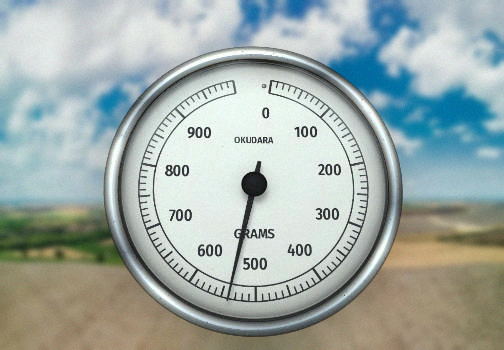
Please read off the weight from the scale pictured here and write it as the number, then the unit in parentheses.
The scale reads 540 (g)
